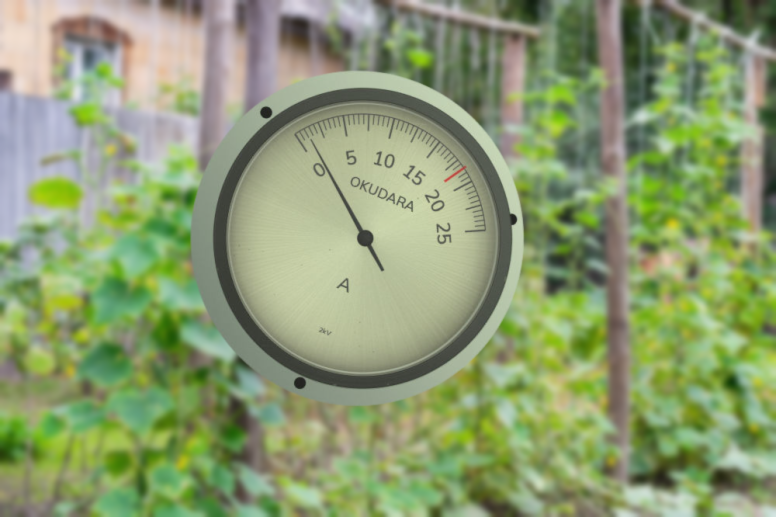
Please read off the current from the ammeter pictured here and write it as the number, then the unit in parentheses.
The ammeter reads 1 (A)
